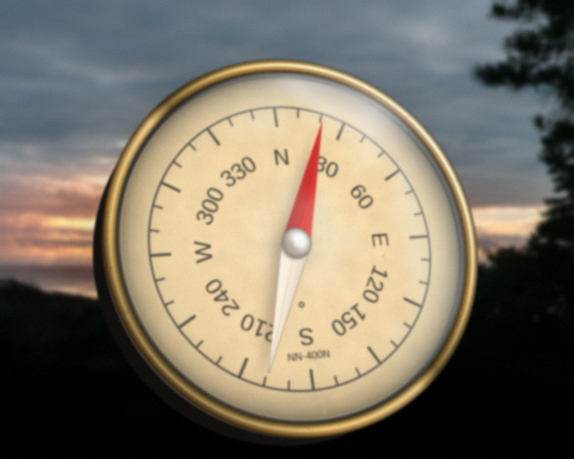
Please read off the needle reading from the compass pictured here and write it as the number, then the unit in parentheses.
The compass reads 20 (°)
